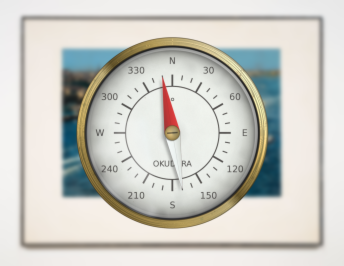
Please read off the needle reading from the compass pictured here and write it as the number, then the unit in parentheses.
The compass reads 350 (°)
